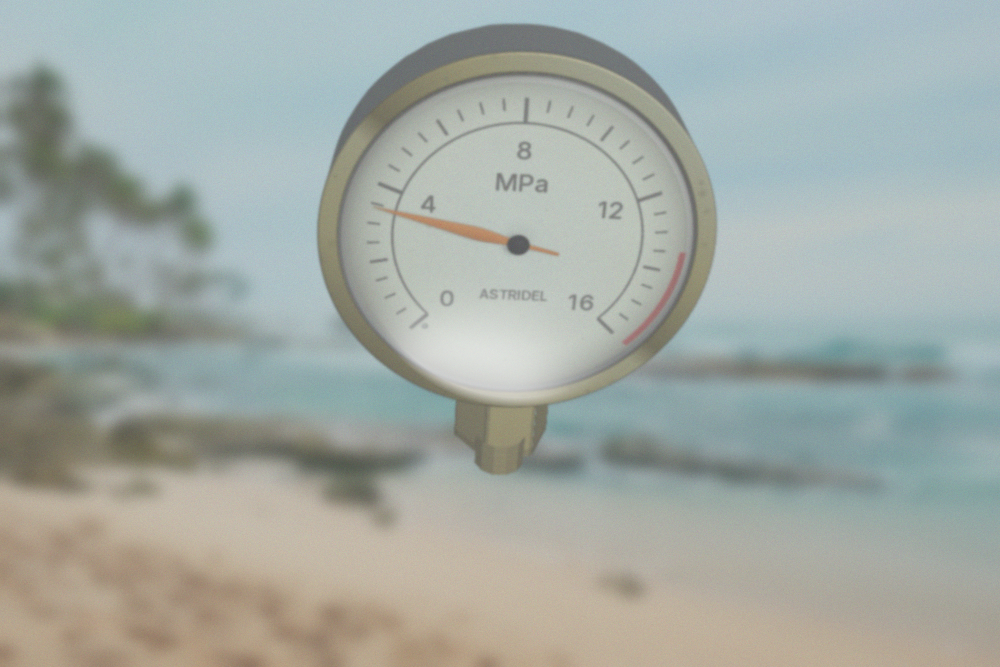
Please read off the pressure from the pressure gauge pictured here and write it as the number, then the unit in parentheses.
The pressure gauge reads 3.5 (MPa)
